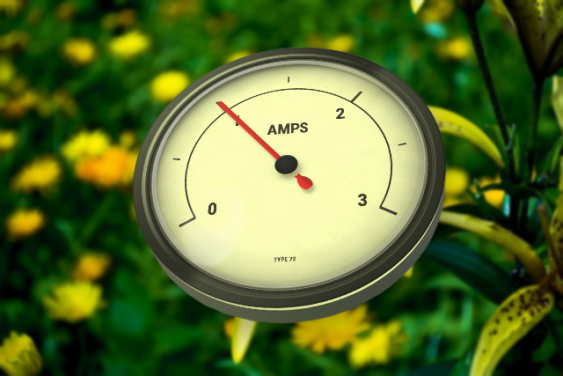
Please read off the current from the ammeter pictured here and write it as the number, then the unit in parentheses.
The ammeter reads 1 (A)
